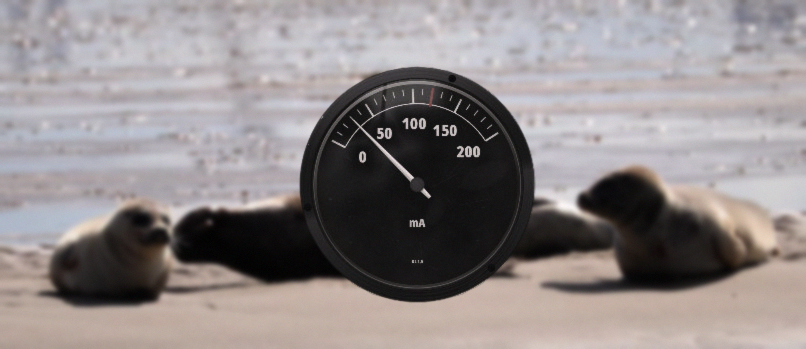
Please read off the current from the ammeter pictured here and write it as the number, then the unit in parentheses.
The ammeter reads 30 (mA)
